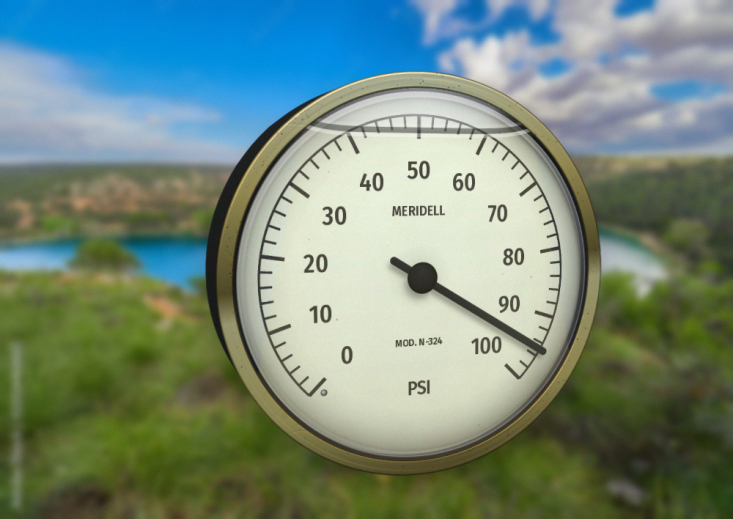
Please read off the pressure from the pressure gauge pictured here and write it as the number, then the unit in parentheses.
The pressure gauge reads 95 (psi)
